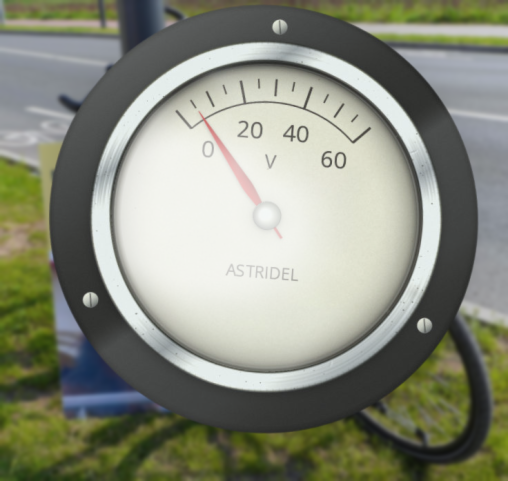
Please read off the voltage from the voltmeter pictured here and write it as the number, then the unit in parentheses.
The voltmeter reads 5 (V)
